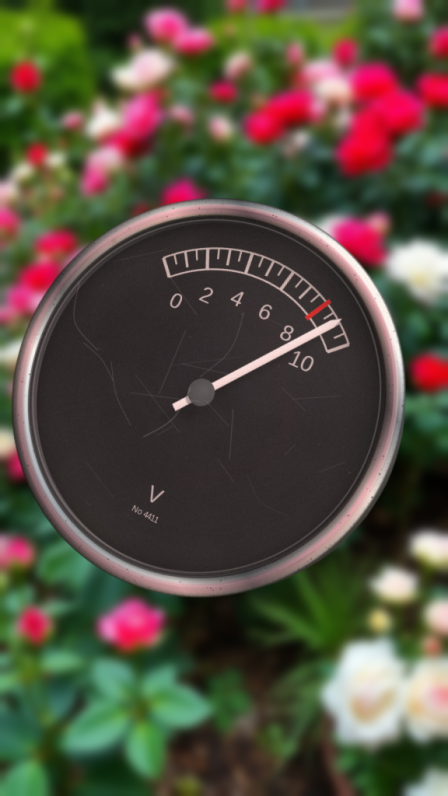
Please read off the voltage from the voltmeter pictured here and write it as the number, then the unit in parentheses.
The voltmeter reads 9 (V)
